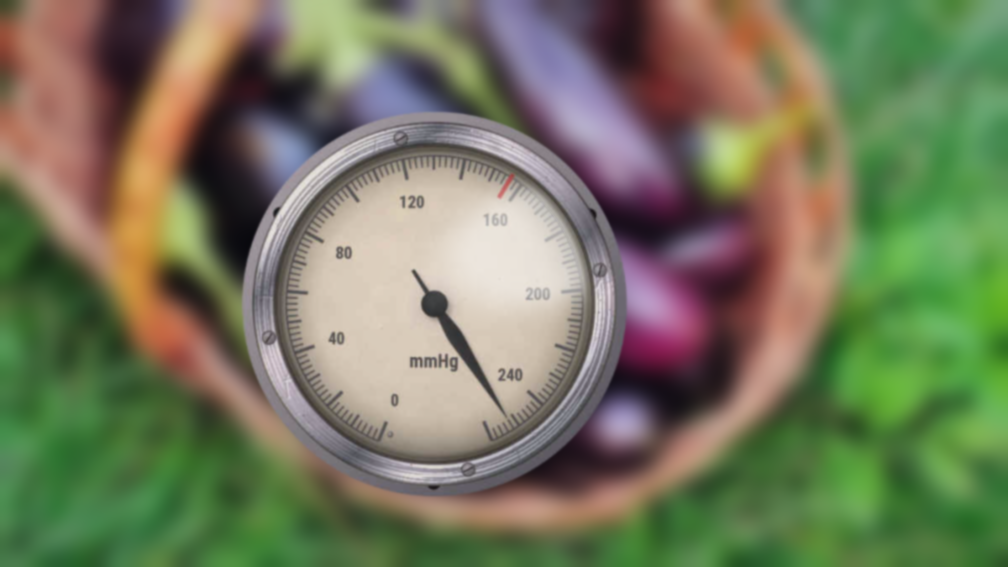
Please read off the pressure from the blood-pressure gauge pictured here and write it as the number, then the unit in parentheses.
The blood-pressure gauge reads 252 (mmHg)
